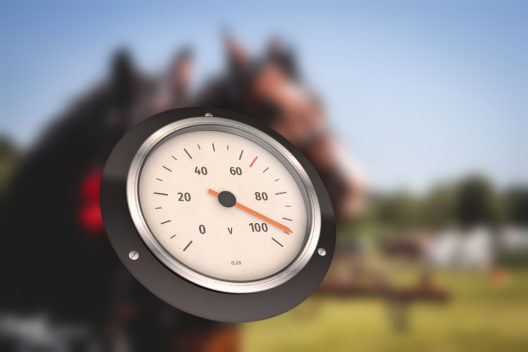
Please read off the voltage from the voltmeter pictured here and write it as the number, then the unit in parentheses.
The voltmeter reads 95 (V)
